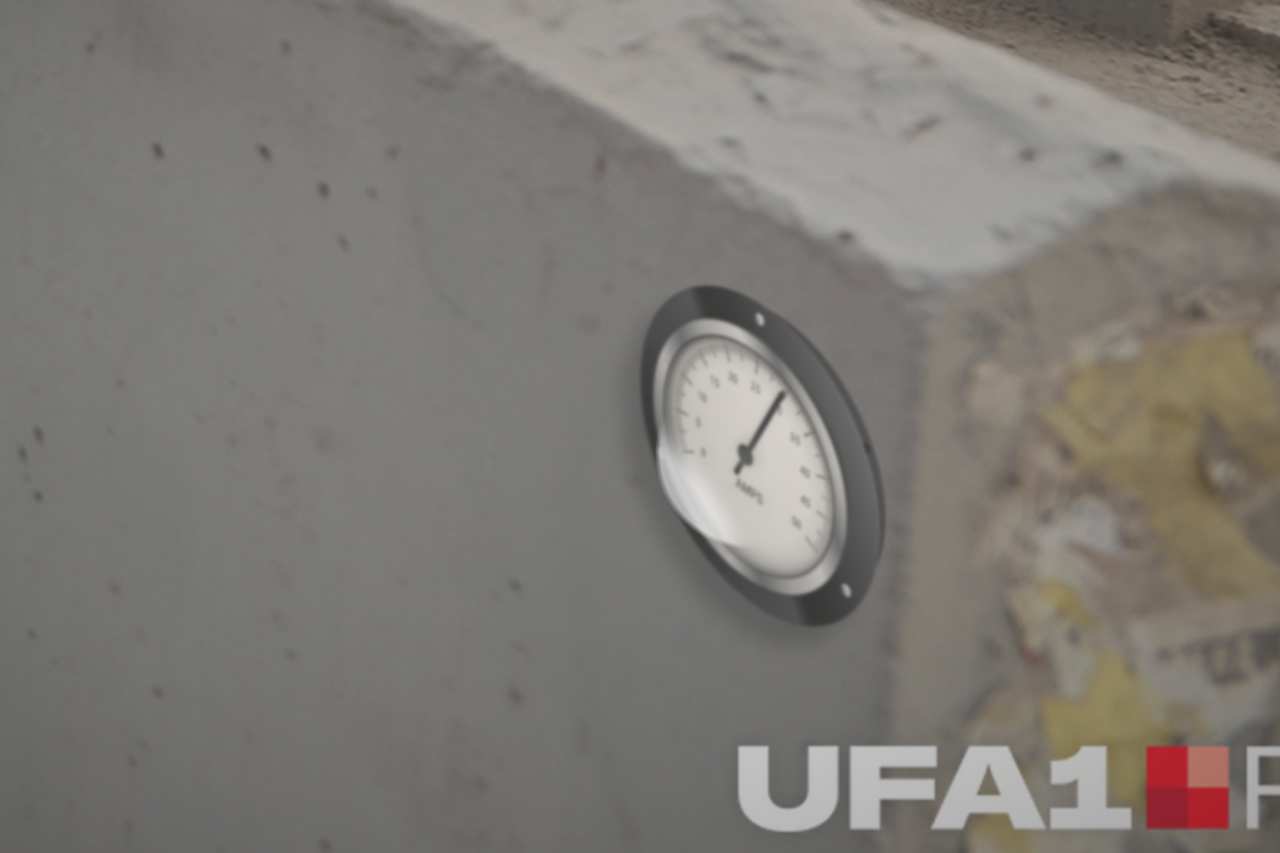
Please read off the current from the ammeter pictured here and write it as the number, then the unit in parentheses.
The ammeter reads 30 (A)
